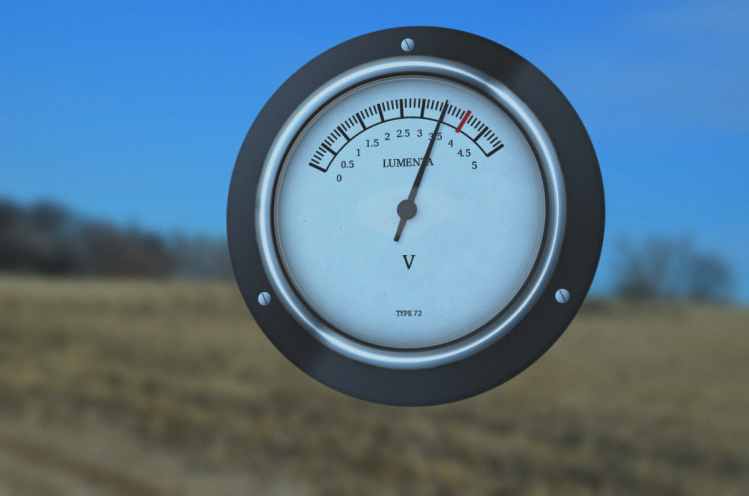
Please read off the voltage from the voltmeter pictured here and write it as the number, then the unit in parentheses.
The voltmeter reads 3.5 (V)
